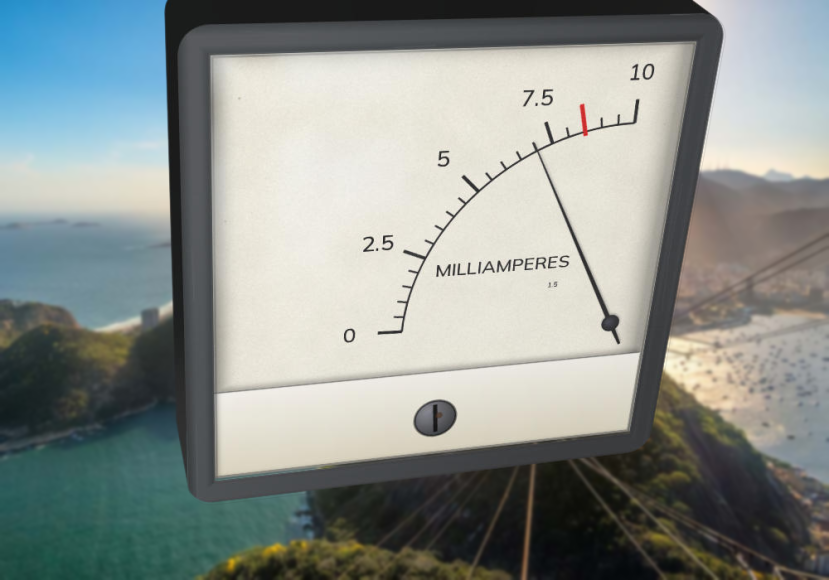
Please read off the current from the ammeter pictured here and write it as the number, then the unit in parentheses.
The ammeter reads 7 (mA)
